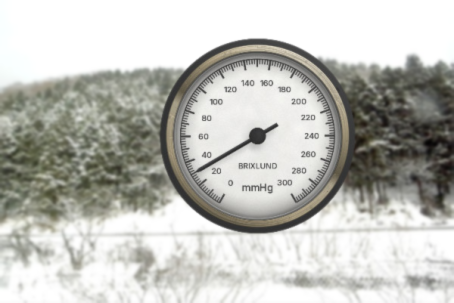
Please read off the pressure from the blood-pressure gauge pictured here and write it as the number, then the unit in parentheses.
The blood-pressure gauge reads 30 (mmHg)
